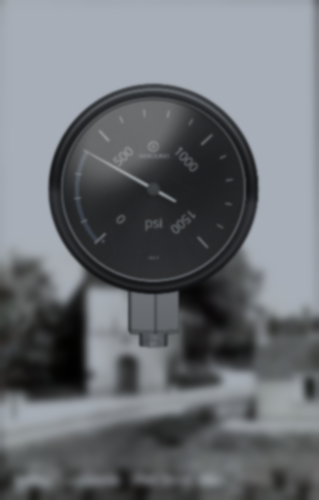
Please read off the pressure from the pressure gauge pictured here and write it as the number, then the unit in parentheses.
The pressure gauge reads 400 (psi)
